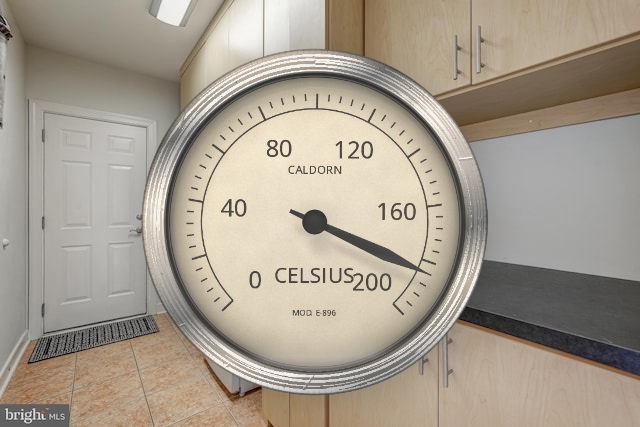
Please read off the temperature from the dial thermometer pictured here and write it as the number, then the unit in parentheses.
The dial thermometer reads 184 (°C)
